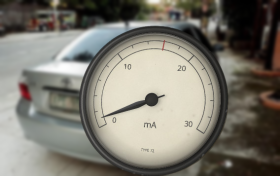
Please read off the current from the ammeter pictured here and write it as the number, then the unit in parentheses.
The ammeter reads 1 (mA)
